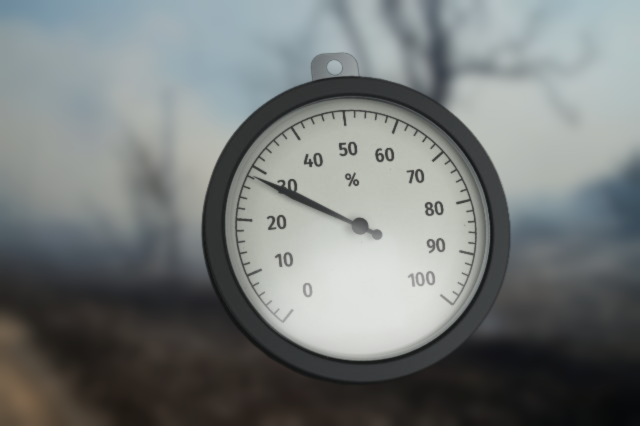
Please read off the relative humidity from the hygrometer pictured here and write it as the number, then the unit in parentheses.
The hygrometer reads 28 (%)
